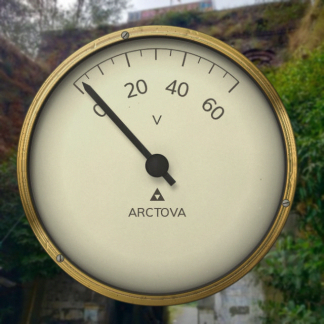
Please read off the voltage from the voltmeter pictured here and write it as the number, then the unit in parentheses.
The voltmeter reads 2.5 (V)
